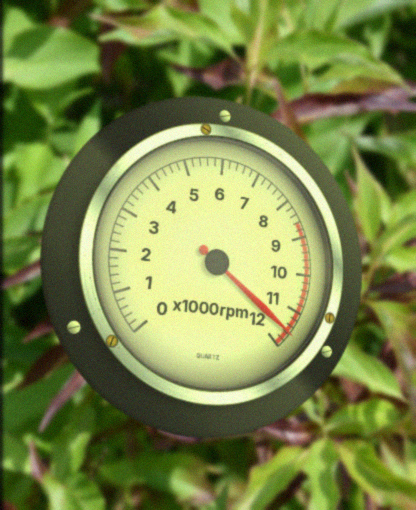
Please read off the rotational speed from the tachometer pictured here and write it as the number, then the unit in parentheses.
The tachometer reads 11600 (rpm)
